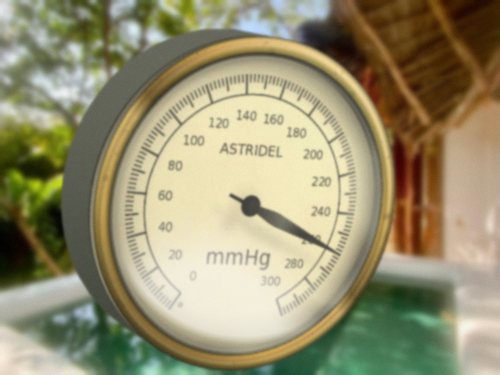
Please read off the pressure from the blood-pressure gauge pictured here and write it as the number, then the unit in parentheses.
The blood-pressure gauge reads 260 (mmHg)
